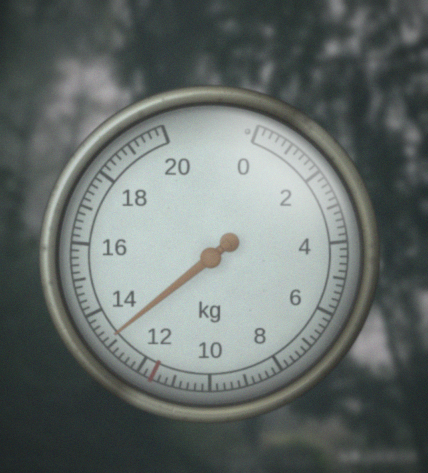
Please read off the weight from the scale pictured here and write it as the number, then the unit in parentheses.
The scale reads 13.2 (kg)
